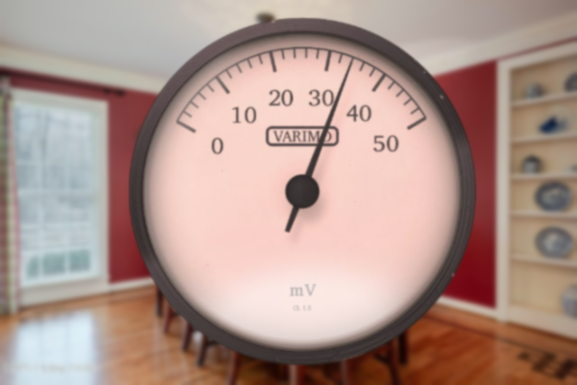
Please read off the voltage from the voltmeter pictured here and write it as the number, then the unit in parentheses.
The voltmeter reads 34 (mV)
